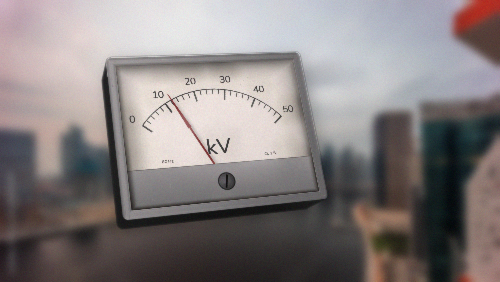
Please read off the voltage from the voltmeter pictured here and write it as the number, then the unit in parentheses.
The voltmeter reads 12 (kV)
